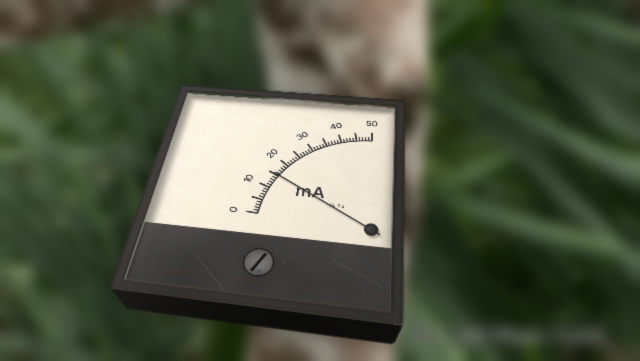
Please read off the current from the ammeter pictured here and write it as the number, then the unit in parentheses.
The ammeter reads 15 (mA)
